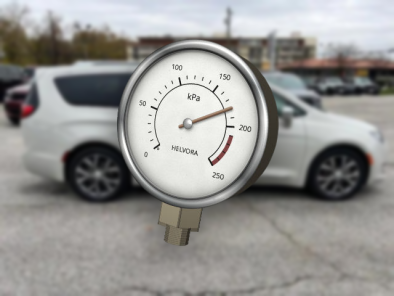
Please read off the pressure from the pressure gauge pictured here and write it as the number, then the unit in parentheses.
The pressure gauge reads 180 (kPa)
